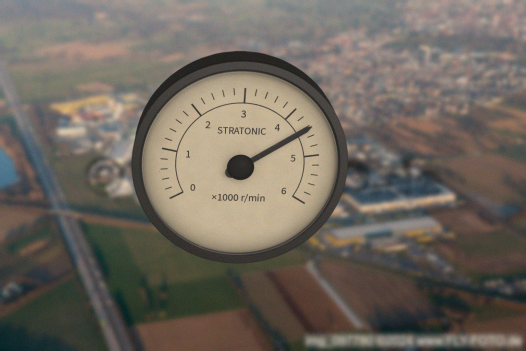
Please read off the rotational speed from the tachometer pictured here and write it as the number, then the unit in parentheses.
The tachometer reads 4400 (rpm)
